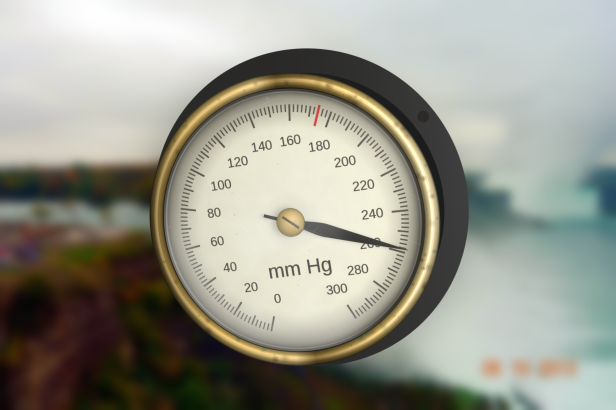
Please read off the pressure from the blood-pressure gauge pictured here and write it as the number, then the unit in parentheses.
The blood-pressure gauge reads 258 (mmHg)
